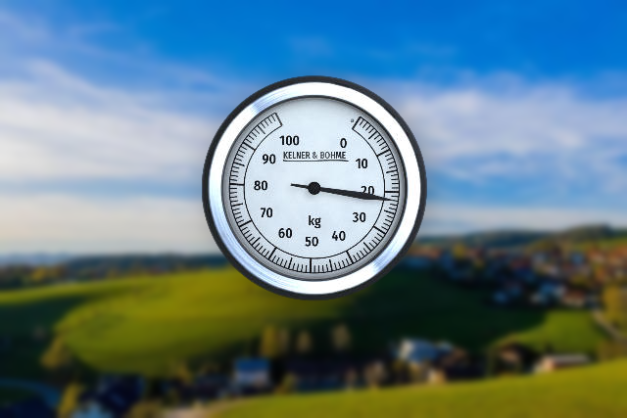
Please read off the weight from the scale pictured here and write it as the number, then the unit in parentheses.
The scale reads 22 (kg)
